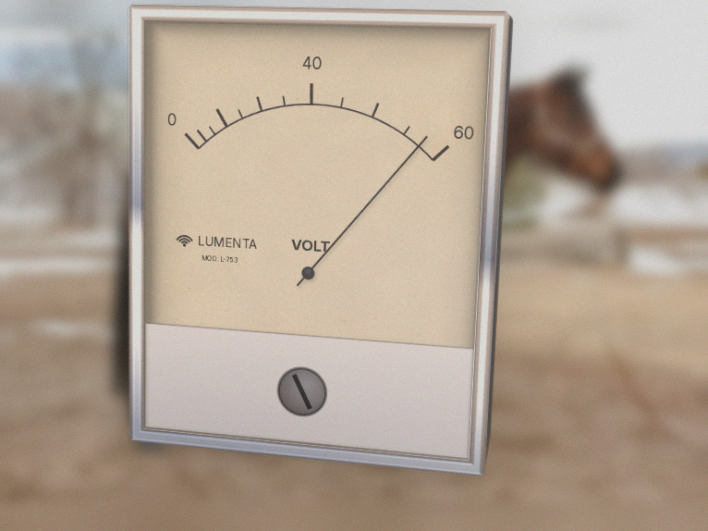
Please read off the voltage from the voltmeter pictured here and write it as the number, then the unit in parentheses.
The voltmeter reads 57.5 (V)
